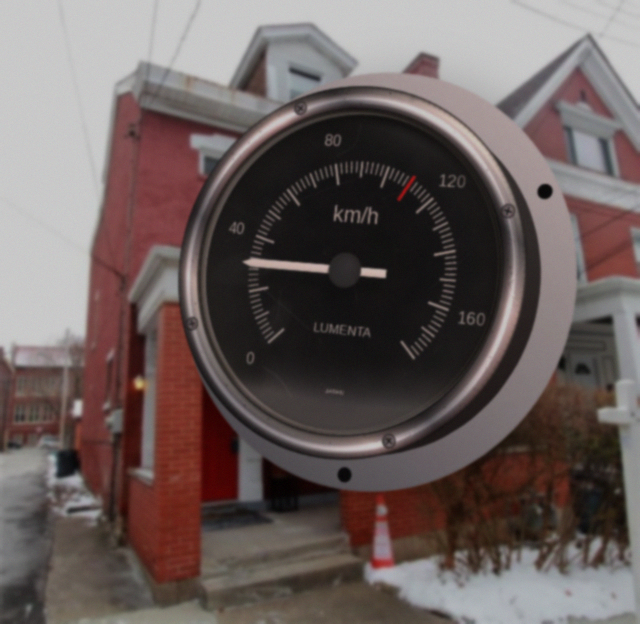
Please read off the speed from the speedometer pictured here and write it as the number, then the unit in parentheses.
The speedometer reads 30 (km/h)
